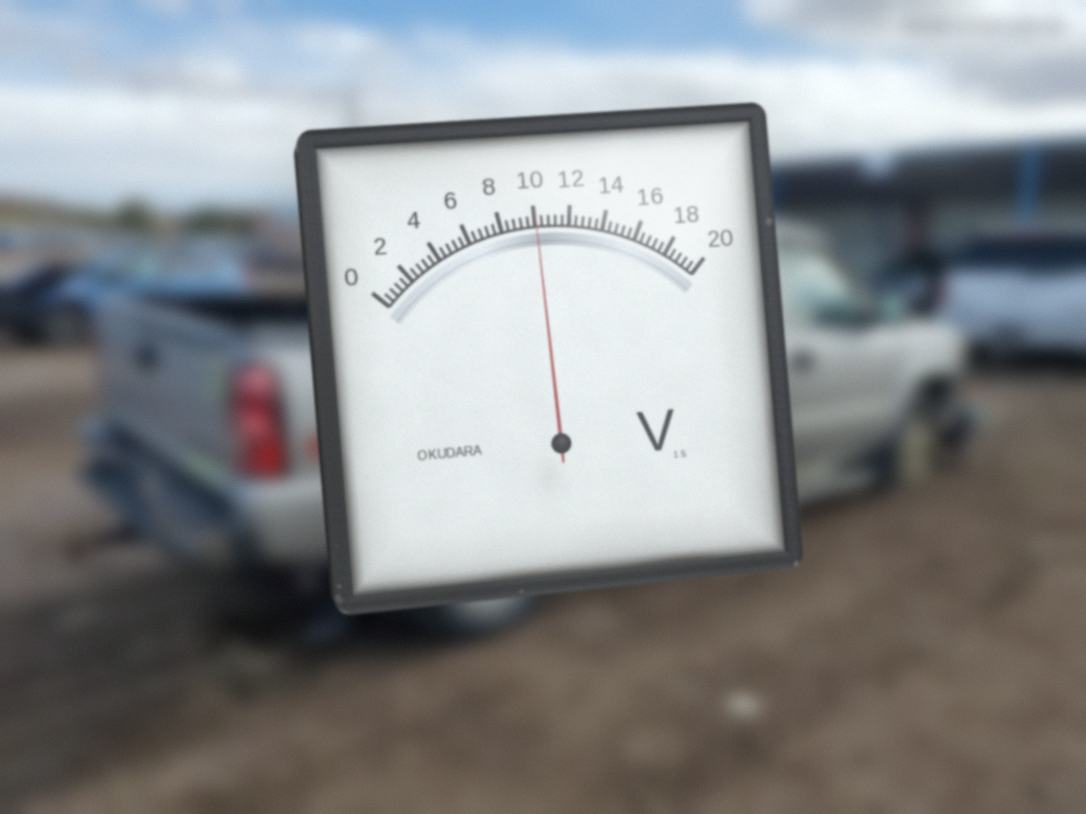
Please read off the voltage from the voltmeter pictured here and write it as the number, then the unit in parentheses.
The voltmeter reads 10 (V)
